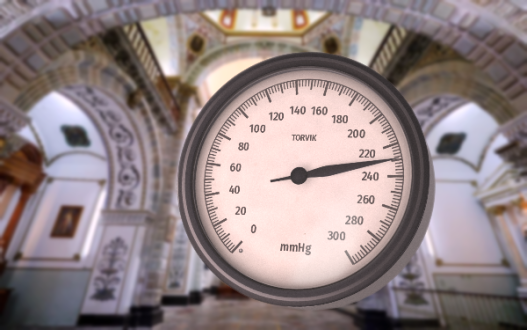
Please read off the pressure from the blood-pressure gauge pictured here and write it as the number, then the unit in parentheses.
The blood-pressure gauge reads 230 (mmHg)
